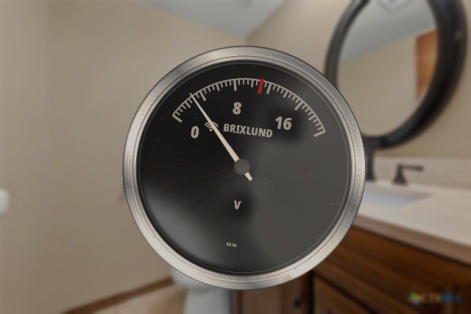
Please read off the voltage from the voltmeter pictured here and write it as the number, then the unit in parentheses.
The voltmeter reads 3 (V)
